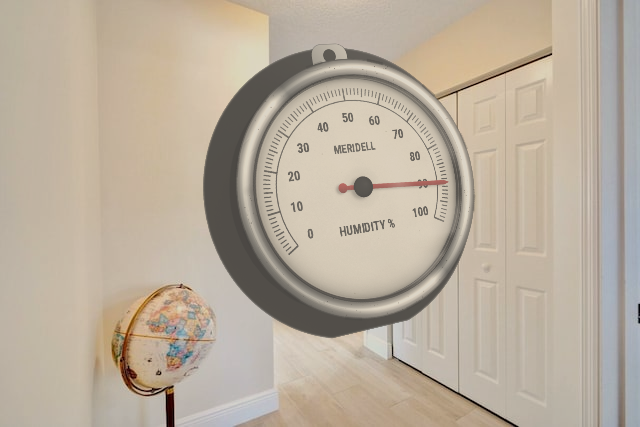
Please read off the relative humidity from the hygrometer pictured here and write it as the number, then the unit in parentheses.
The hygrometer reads 90 (%)
